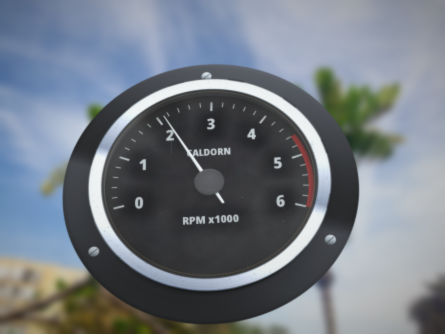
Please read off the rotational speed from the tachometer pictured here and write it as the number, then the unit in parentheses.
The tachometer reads 2100 (rpm)
